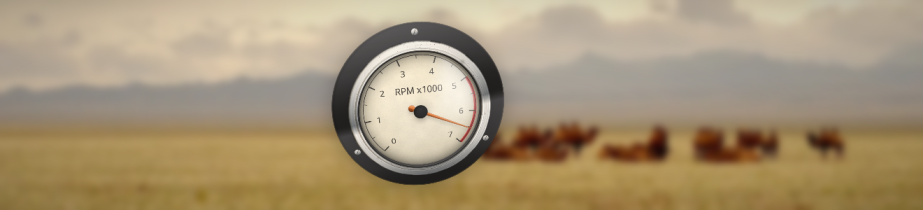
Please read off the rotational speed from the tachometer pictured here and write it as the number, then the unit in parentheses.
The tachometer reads 6500 (rpm)
